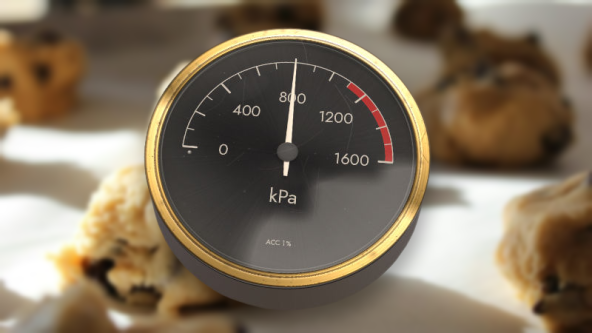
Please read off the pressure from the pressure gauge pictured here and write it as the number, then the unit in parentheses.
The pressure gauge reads 800 (kPa)
